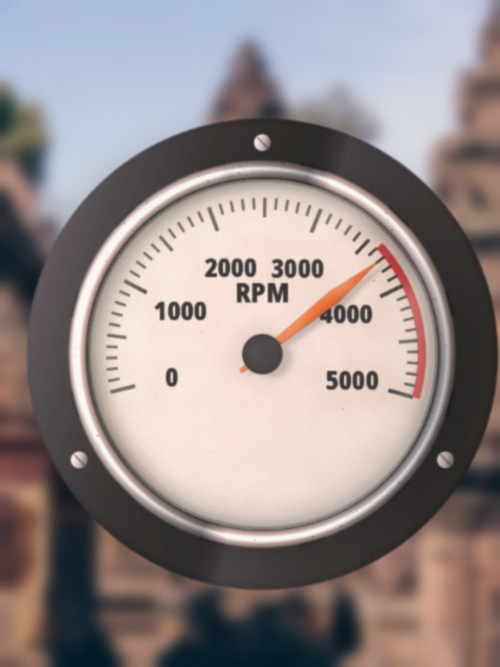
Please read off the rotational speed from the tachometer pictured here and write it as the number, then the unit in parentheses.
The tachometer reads 3700 (rpm)
